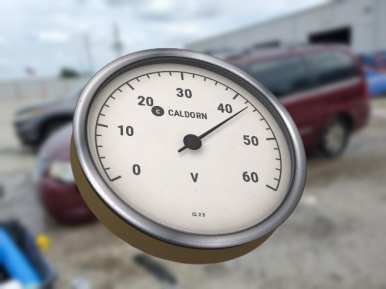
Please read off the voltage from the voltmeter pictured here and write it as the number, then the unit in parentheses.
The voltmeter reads 43 (V)
